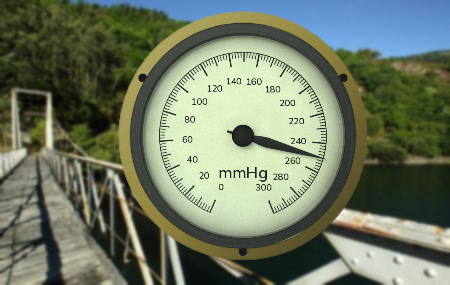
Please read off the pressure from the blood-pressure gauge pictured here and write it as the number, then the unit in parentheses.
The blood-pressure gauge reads 250 (mmHg)
